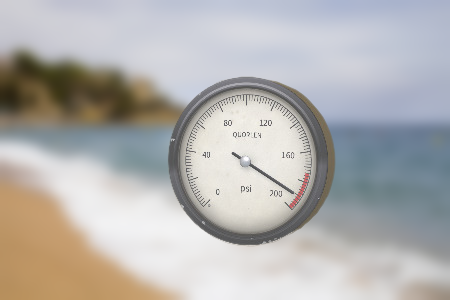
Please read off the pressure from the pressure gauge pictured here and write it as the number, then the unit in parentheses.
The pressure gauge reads 190 (psi)
